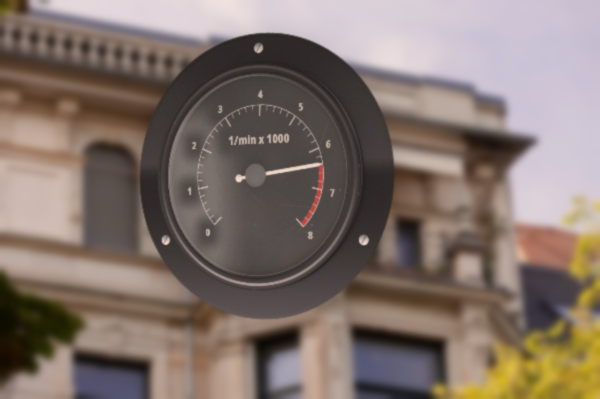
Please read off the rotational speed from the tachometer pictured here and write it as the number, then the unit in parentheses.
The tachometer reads 6400 (rpm)
